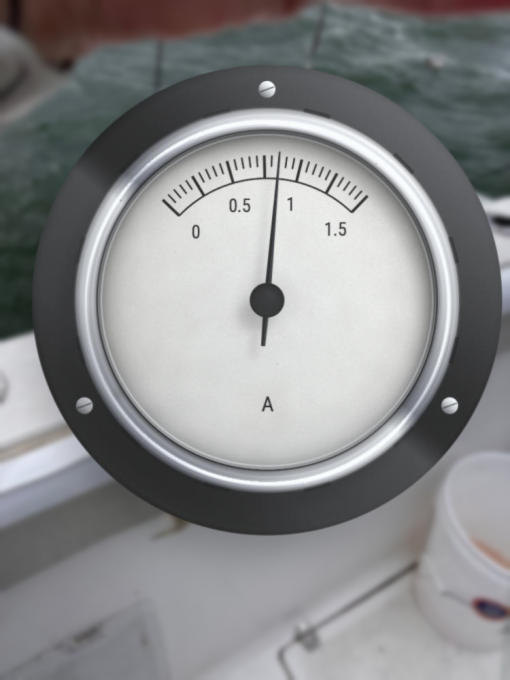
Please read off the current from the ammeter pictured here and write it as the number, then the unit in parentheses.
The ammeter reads 0.85 (A)
